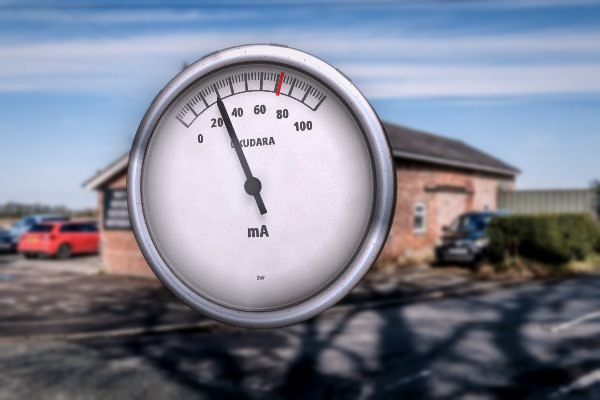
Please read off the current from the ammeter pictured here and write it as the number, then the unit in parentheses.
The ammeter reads 30 (mA)
